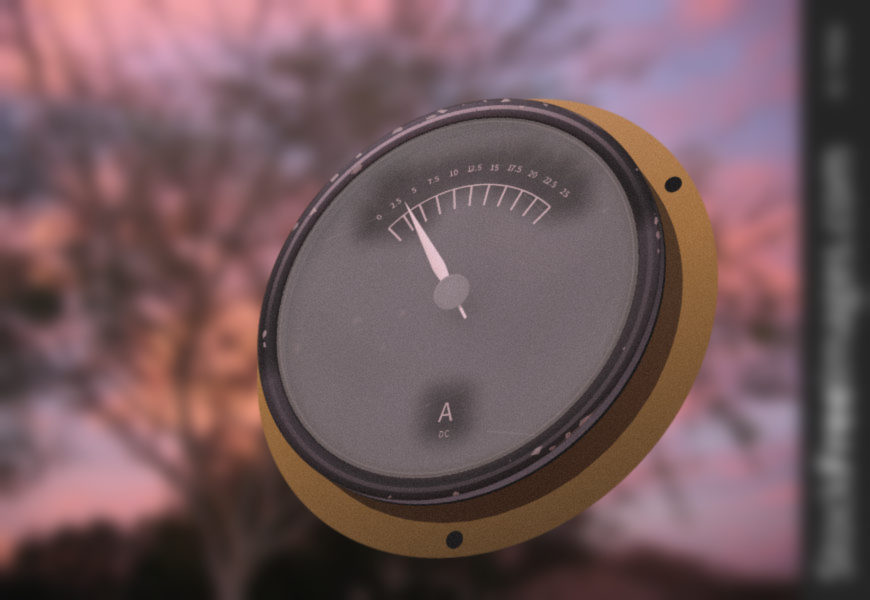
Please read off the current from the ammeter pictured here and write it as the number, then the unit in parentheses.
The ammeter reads 3.75 (A)
